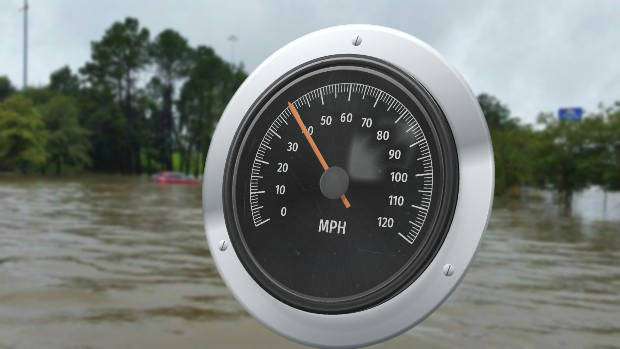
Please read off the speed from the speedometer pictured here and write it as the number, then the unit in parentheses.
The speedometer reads 40 (mph)
